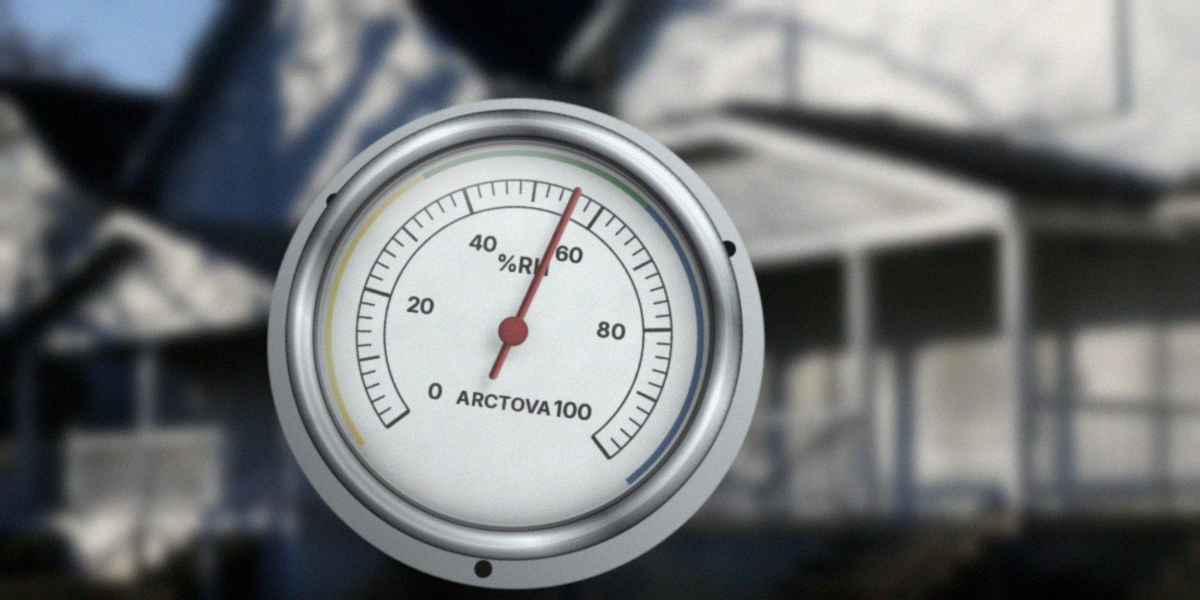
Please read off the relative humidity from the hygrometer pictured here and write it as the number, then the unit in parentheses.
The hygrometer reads 56 (%)
